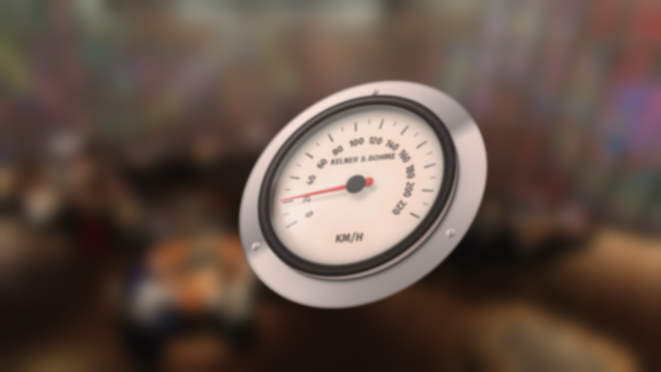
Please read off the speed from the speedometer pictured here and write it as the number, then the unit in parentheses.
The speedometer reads 20 (km/h)
